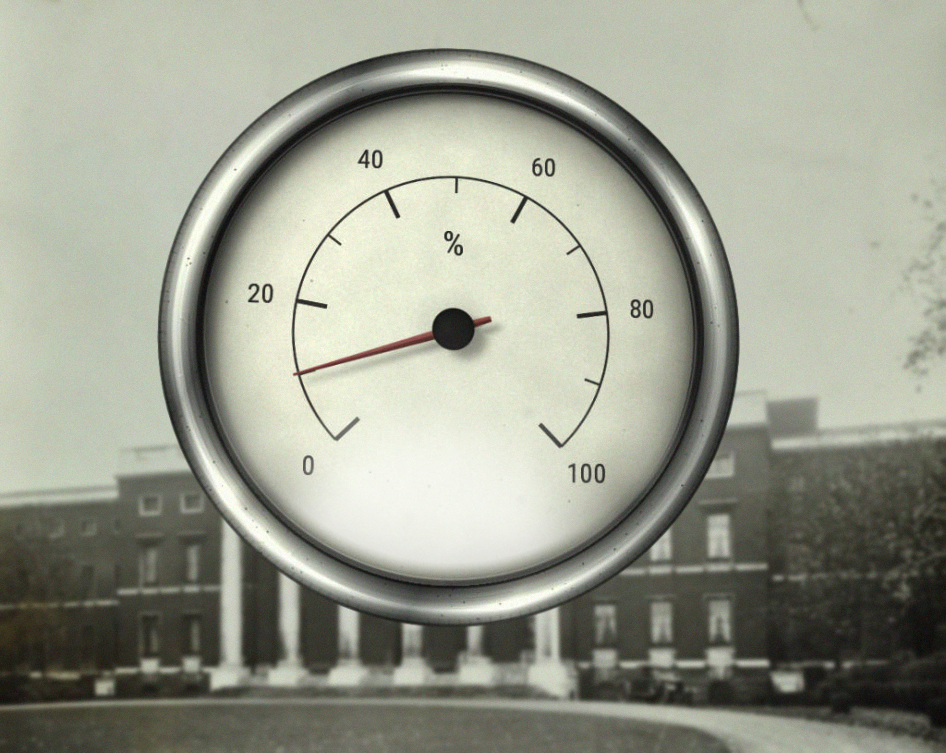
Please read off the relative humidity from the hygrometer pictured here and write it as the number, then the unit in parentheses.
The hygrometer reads 10 (%)
